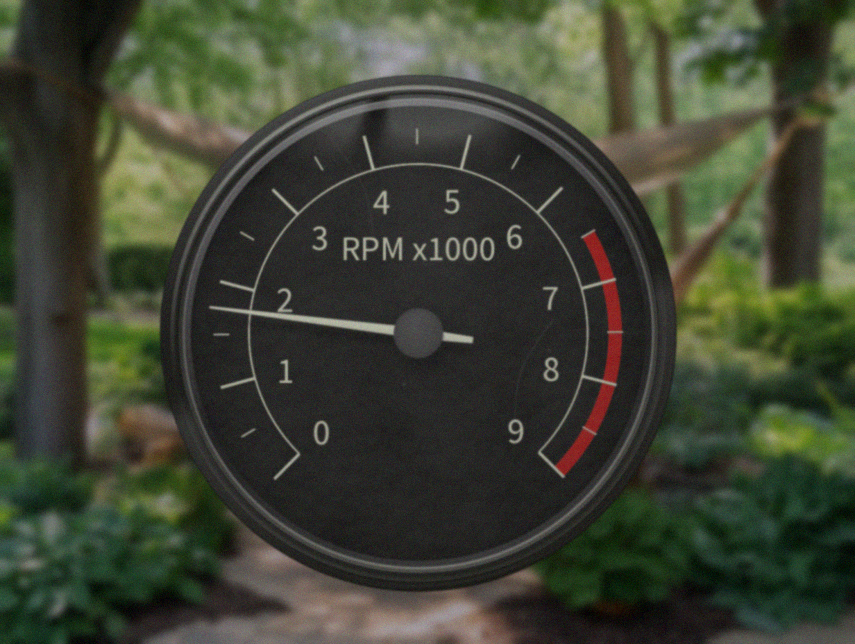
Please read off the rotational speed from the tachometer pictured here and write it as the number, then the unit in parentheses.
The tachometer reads 1750 (rpm)
